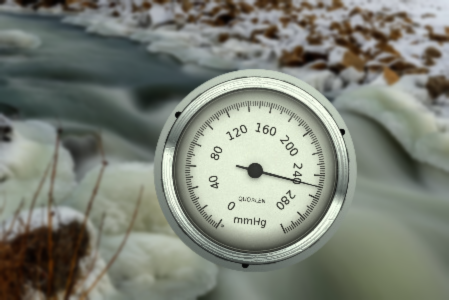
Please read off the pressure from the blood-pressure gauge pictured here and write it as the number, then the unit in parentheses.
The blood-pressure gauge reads 250 (mmHg)
